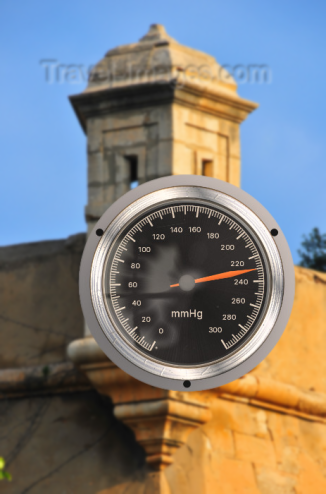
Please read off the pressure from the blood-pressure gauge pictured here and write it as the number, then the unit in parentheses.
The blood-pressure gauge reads 230 (mmHg)
